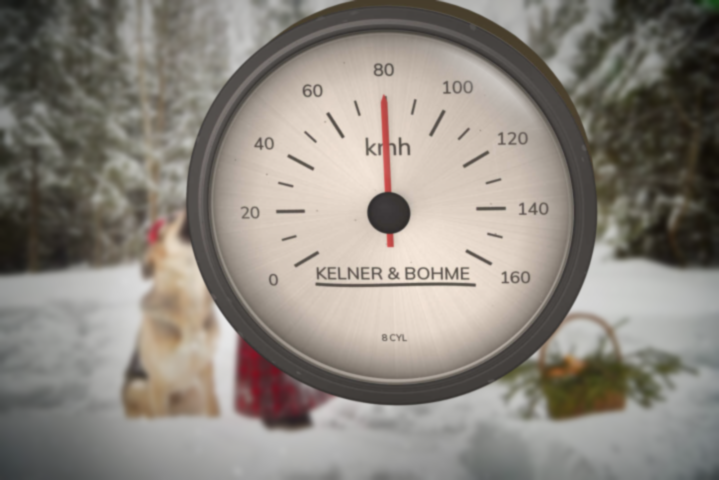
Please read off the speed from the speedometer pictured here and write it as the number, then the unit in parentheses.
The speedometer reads 80 (km/h)
